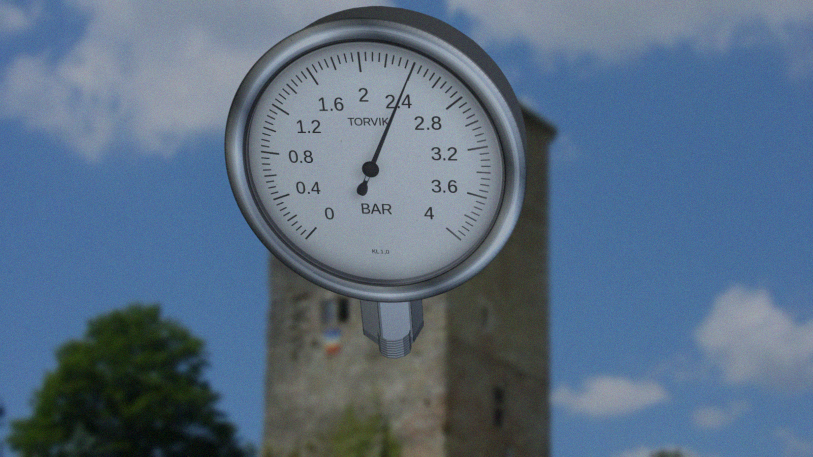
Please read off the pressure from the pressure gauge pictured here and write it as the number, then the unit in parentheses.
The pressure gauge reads 2.4 (bar)
